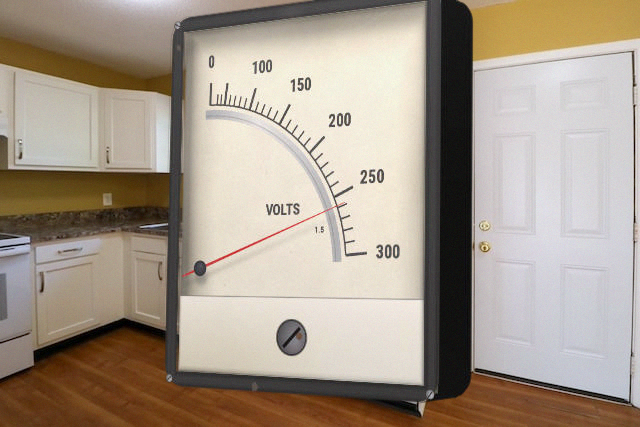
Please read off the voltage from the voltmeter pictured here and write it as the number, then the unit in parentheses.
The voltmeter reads 260 (V)
